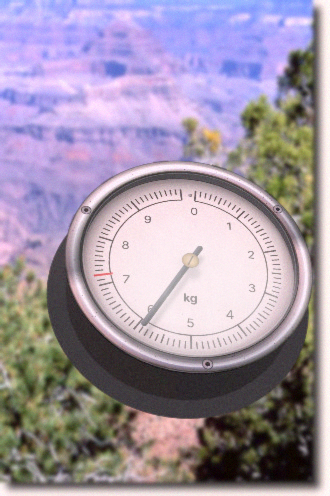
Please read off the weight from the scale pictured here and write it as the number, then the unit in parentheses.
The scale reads 5.9 (kg)
